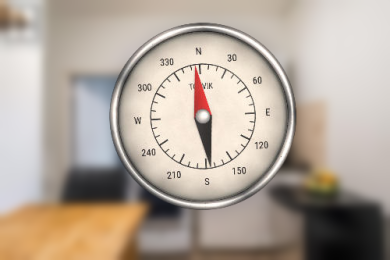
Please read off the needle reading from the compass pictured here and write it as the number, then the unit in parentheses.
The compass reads 355 (°)
